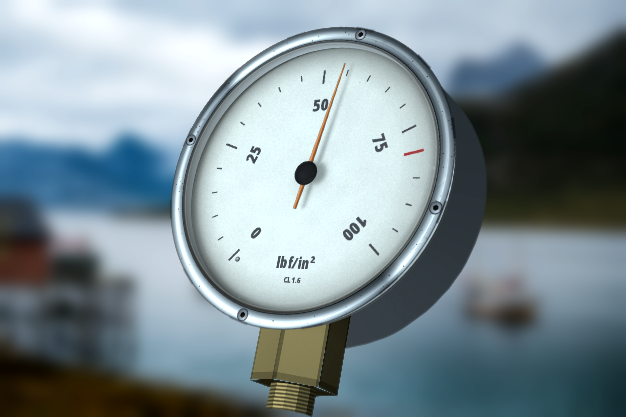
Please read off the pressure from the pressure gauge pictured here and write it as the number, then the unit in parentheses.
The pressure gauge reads 55 (psi)
